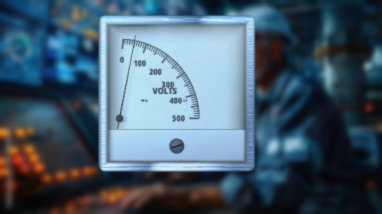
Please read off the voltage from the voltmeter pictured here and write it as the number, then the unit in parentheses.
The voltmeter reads 50 (V)
